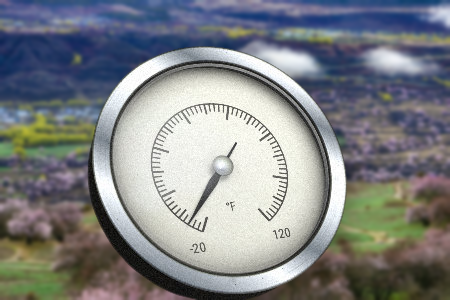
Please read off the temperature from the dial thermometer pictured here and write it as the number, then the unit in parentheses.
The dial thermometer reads -14 (°F)
